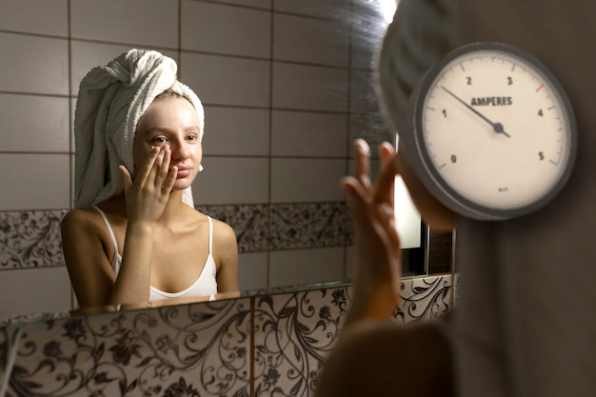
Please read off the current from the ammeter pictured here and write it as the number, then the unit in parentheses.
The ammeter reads 1.4 (A)
